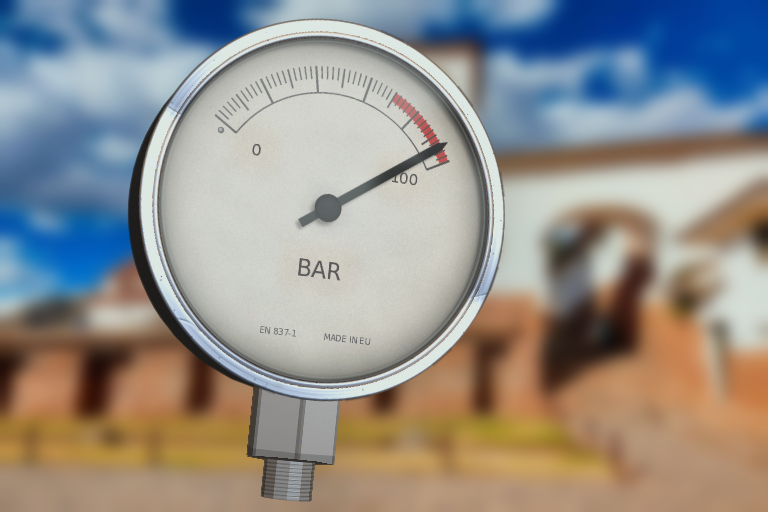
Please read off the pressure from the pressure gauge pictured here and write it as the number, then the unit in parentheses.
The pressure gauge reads 94 (bar)
